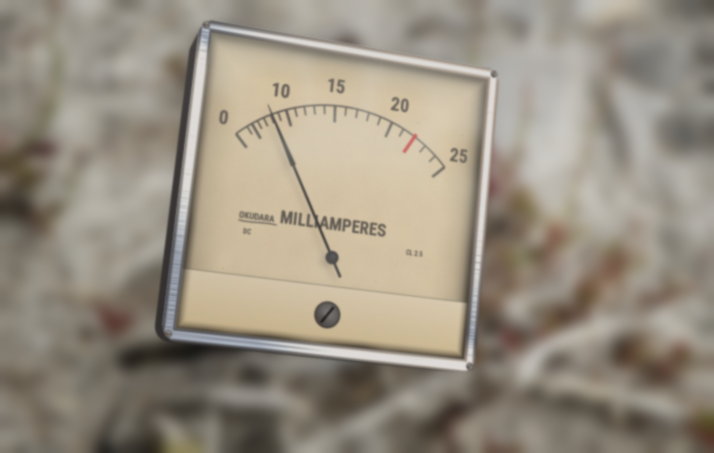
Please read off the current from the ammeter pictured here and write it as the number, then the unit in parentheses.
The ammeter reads 8 (mA)
